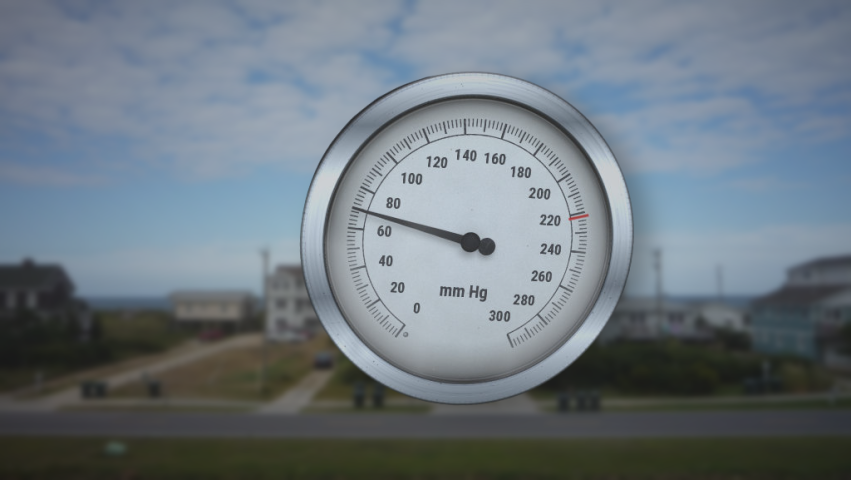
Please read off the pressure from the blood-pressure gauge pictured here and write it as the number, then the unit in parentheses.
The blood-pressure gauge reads 70 (mmHg)
